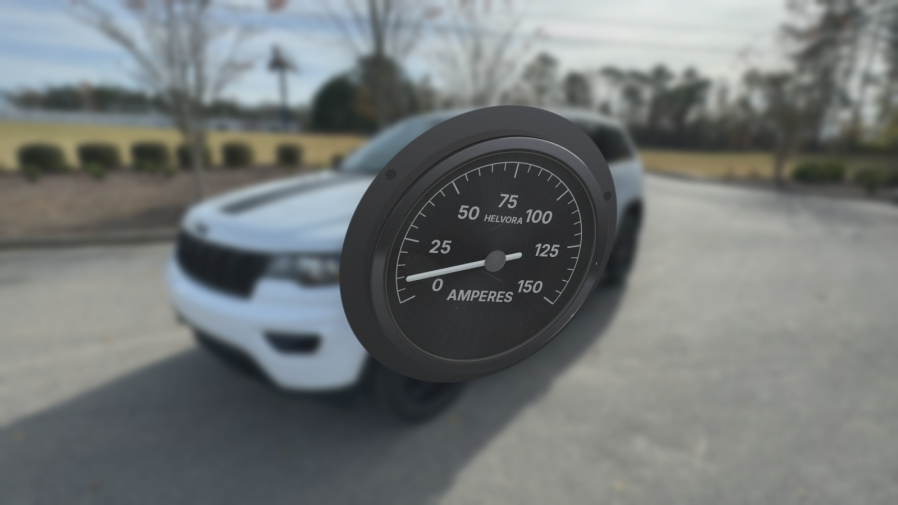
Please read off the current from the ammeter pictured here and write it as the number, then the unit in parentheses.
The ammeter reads 10 (A)
